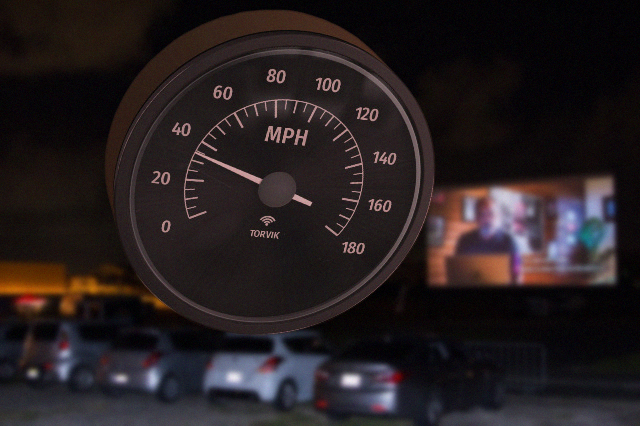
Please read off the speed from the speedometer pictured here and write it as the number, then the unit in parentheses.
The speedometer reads 35 (mph)
